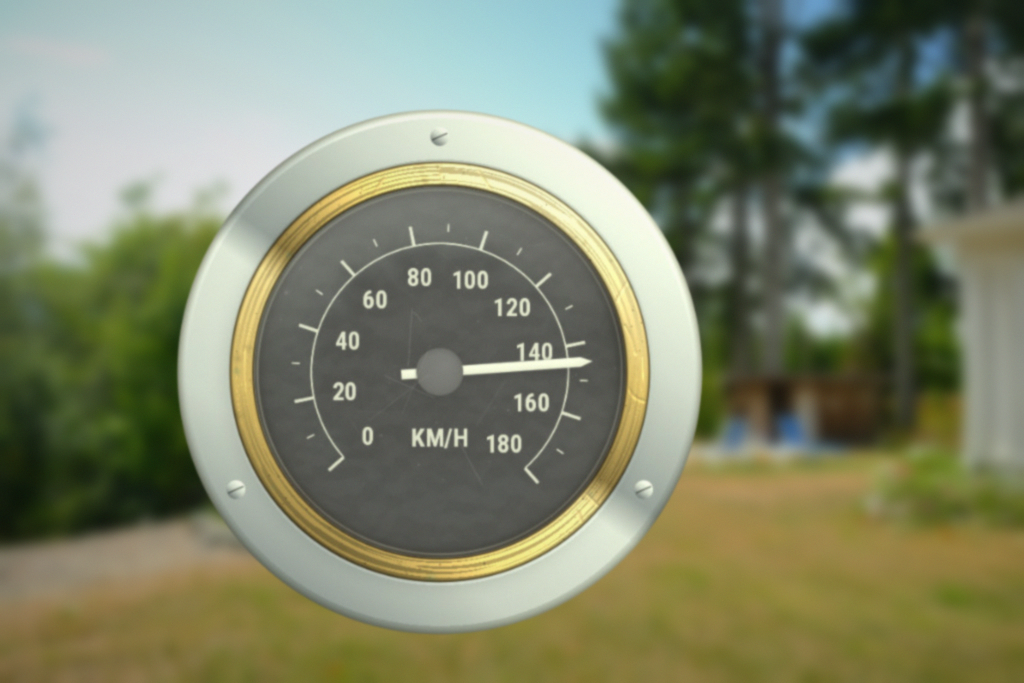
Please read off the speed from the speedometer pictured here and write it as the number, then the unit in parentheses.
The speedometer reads 145 (km/h)
